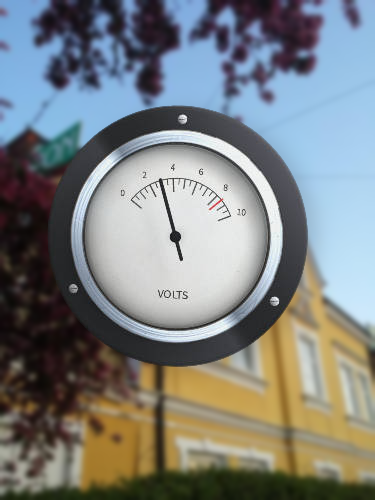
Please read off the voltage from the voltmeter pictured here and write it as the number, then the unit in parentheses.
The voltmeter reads 3 (V)
